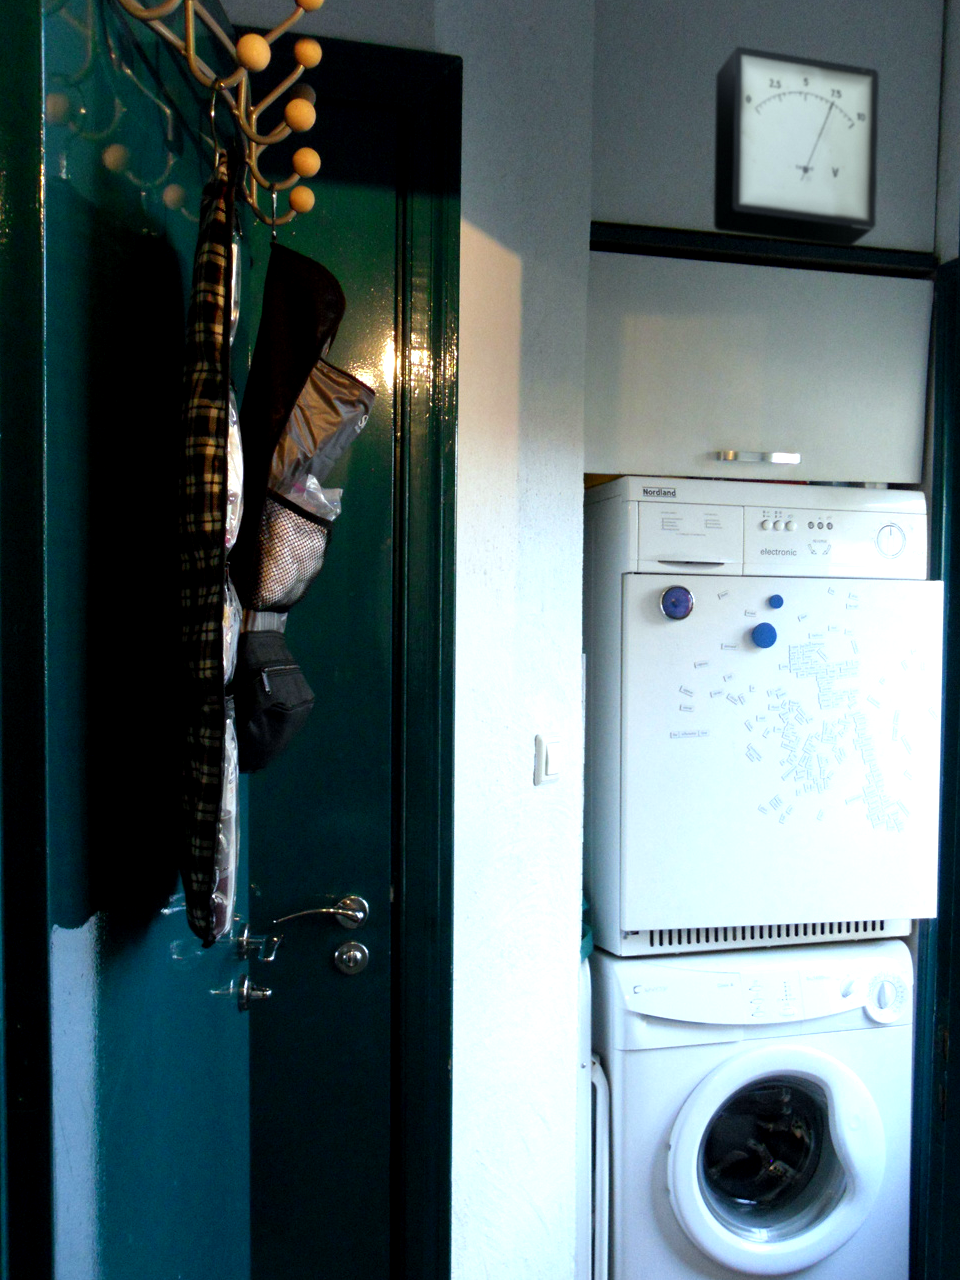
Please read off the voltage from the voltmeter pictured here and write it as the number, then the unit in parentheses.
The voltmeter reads 7.5 (V)
